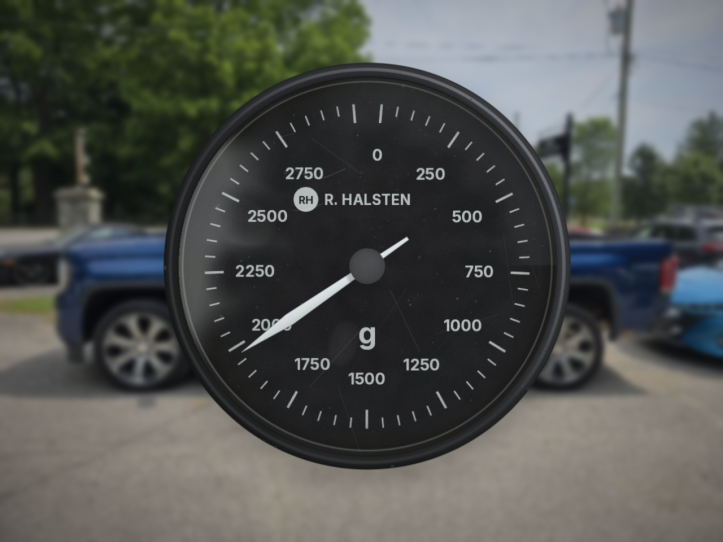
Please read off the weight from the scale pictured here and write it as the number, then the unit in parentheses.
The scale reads 1975 (g)
